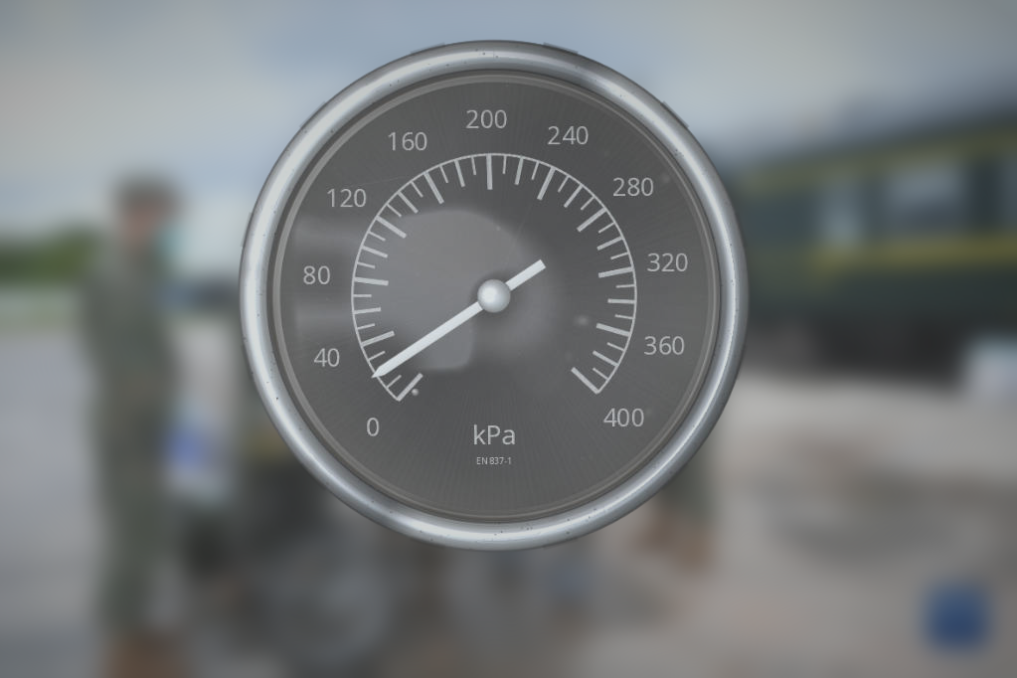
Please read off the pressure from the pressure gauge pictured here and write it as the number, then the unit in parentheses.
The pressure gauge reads 20 (kPa)
